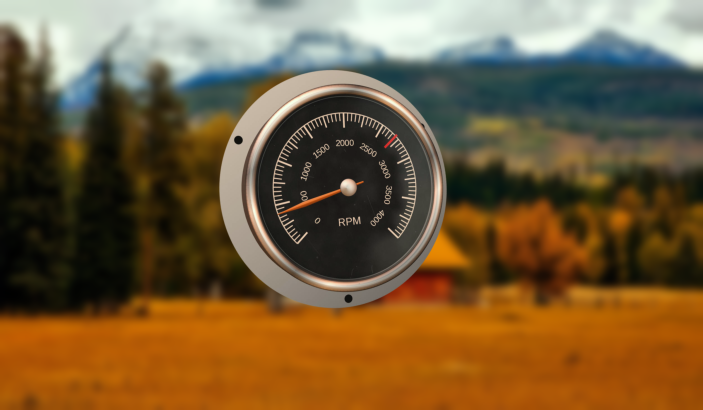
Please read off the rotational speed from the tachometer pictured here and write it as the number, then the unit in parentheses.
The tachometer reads 400 (rpm)
